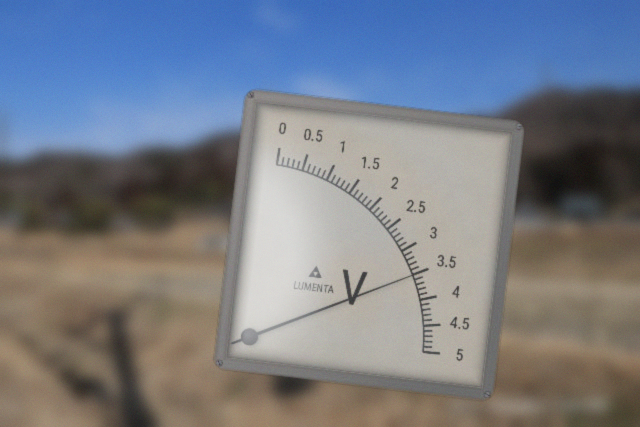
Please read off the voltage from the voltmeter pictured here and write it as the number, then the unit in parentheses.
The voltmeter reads 3.5 (V)
